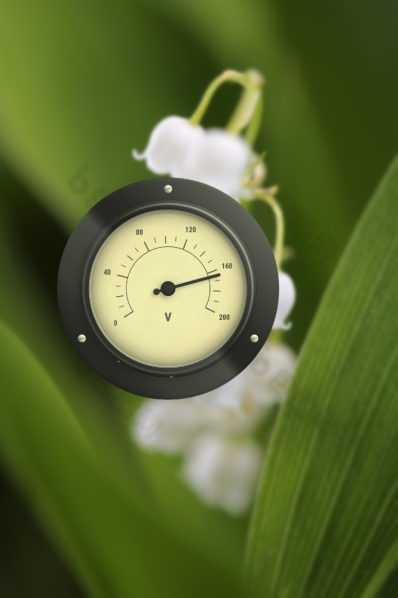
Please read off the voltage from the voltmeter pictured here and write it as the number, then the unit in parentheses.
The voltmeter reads 165 (V)
